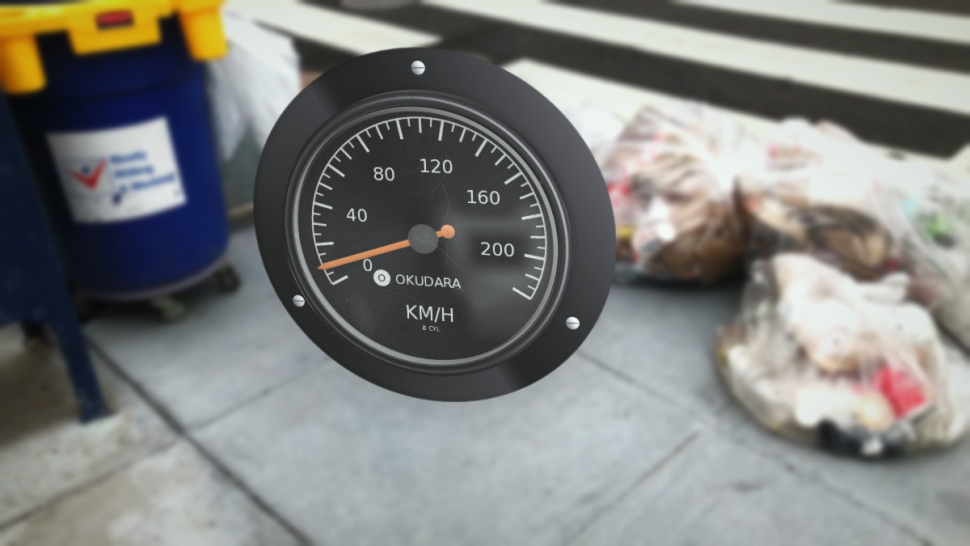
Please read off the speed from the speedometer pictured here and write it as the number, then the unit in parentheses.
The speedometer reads 10 (km/h)
